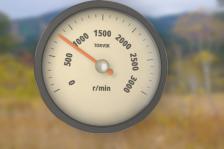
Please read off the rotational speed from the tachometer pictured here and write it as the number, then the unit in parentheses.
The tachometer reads 800 (rpm)
